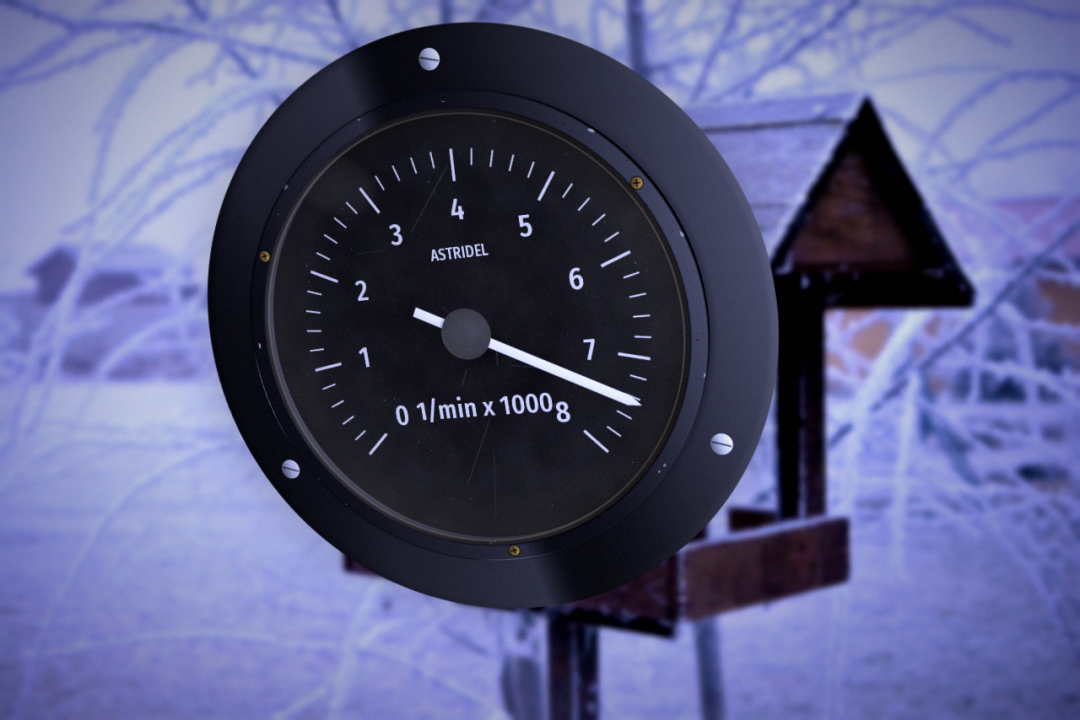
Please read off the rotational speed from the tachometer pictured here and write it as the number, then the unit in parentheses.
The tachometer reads 7400 (rpm)
